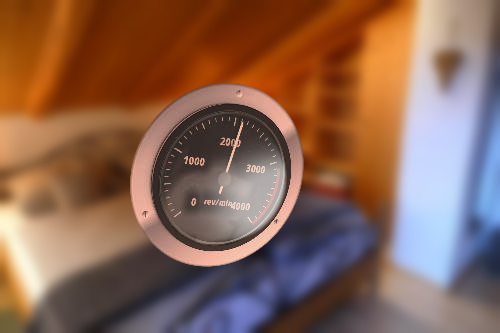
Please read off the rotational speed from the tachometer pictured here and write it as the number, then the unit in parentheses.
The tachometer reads 2100 (rpm)
